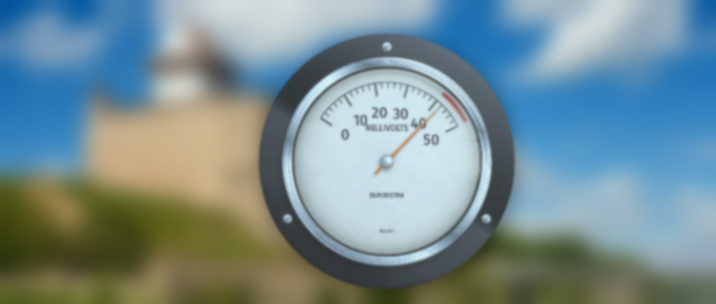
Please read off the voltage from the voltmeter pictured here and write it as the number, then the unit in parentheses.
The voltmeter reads 42 (mV)
